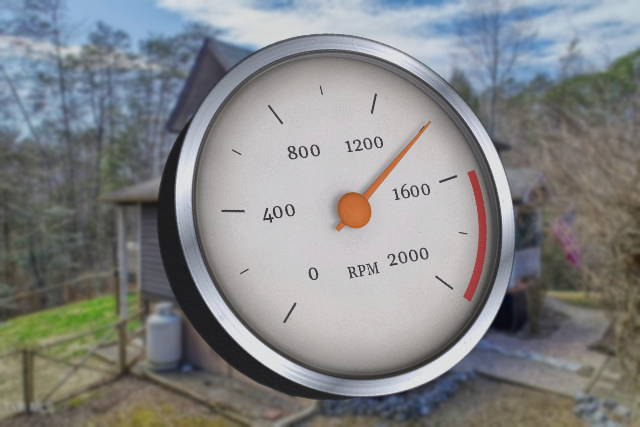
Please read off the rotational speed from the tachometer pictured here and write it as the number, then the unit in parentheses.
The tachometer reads 1400 (rpm)
